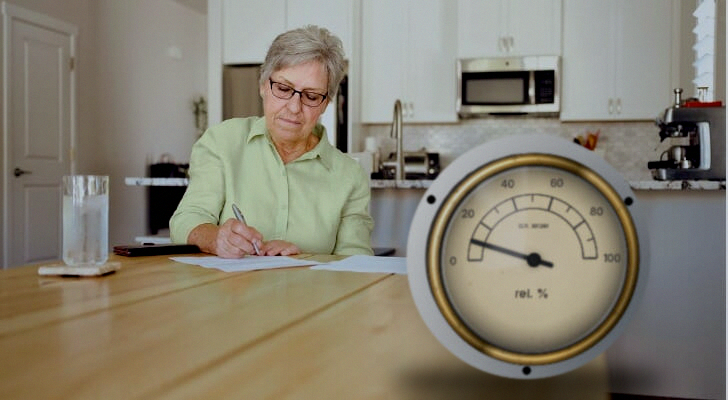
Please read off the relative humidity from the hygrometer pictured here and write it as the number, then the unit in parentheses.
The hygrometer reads 10 (%)
